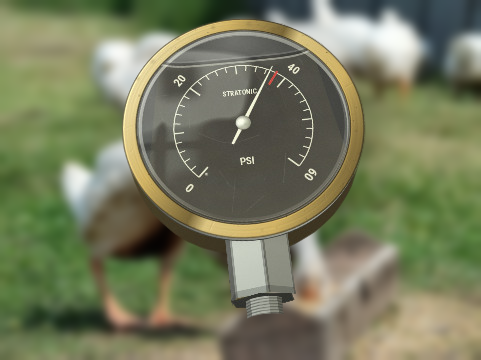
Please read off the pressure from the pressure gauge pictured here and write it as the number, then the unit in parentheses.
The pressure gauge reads 37 (psi)
